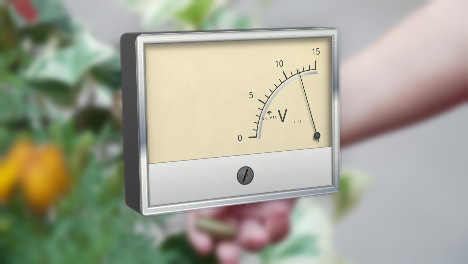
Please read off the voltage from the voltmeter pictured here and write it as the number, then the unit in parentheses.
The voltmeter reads 12 (V)
